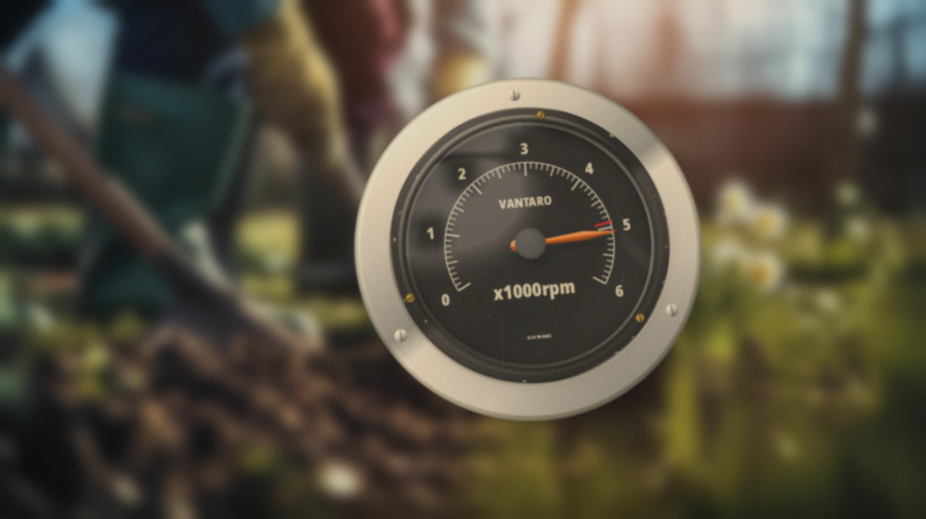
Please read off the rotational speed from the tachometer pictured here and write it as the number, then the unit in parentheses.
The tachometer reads 5100 (rpm)
